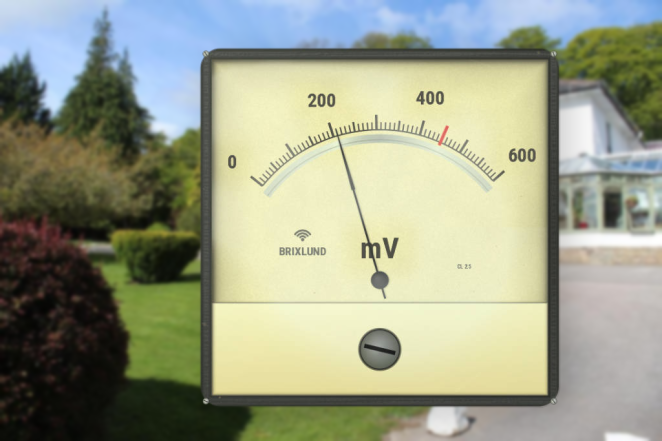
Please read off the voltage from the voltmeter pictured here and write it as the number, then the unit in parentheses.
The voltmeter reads 210 (mV)
